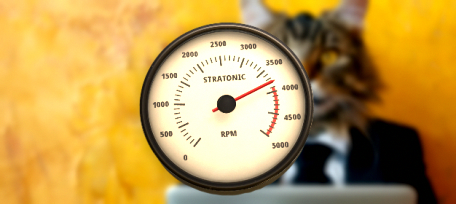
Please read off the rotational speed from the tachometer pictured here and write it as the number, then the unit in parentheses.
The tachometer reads 3800 (rpm)
